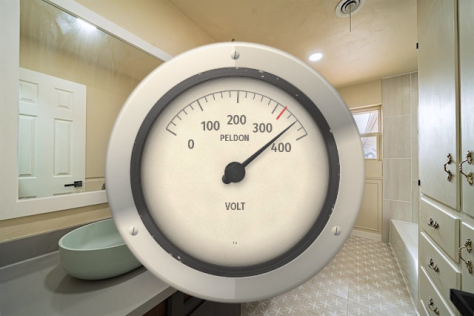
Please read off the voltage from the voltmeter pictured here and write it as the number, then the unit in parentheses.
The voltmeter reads 360 (V)
